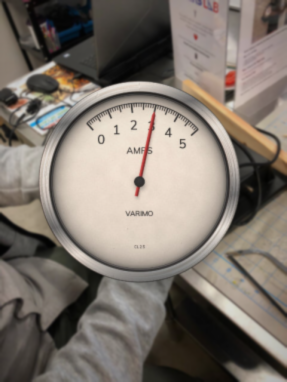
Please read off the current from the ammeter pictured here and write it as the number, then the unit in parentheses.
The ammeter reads 3 (A)
